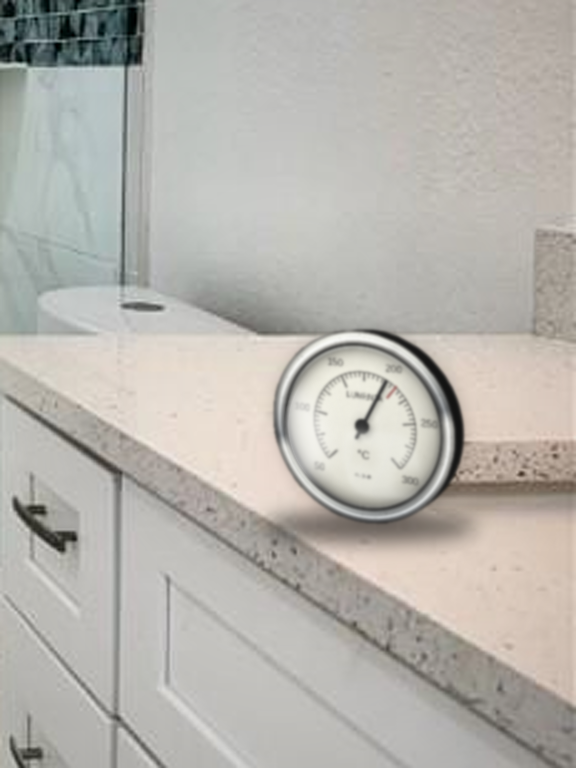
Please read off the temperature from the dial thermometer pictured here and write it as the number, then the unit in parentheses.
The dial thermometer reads 200 (°C)
